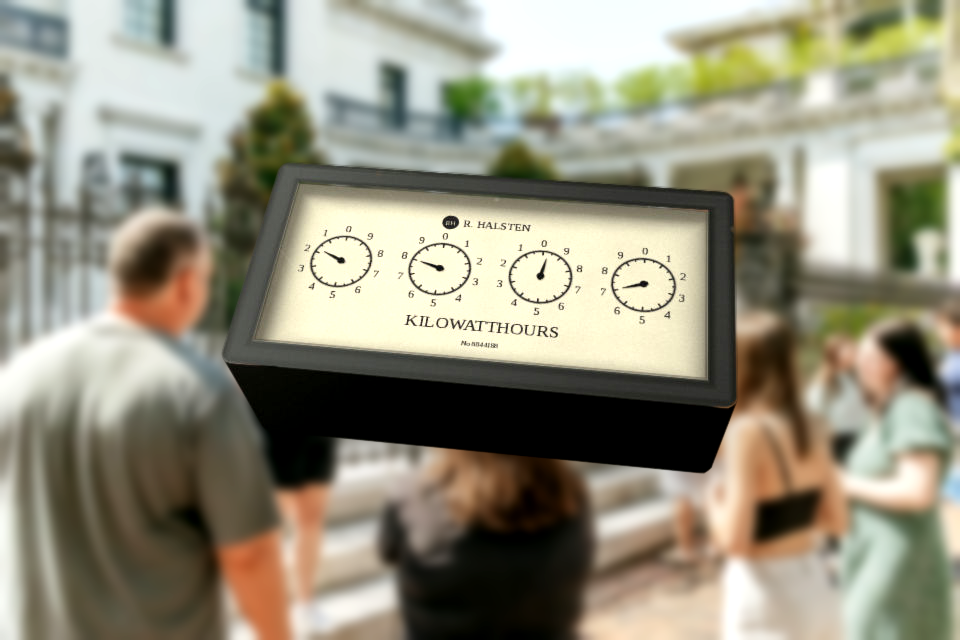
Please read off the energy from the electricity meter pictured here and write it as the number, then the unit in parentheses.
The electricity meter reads 1797 (kWh)
